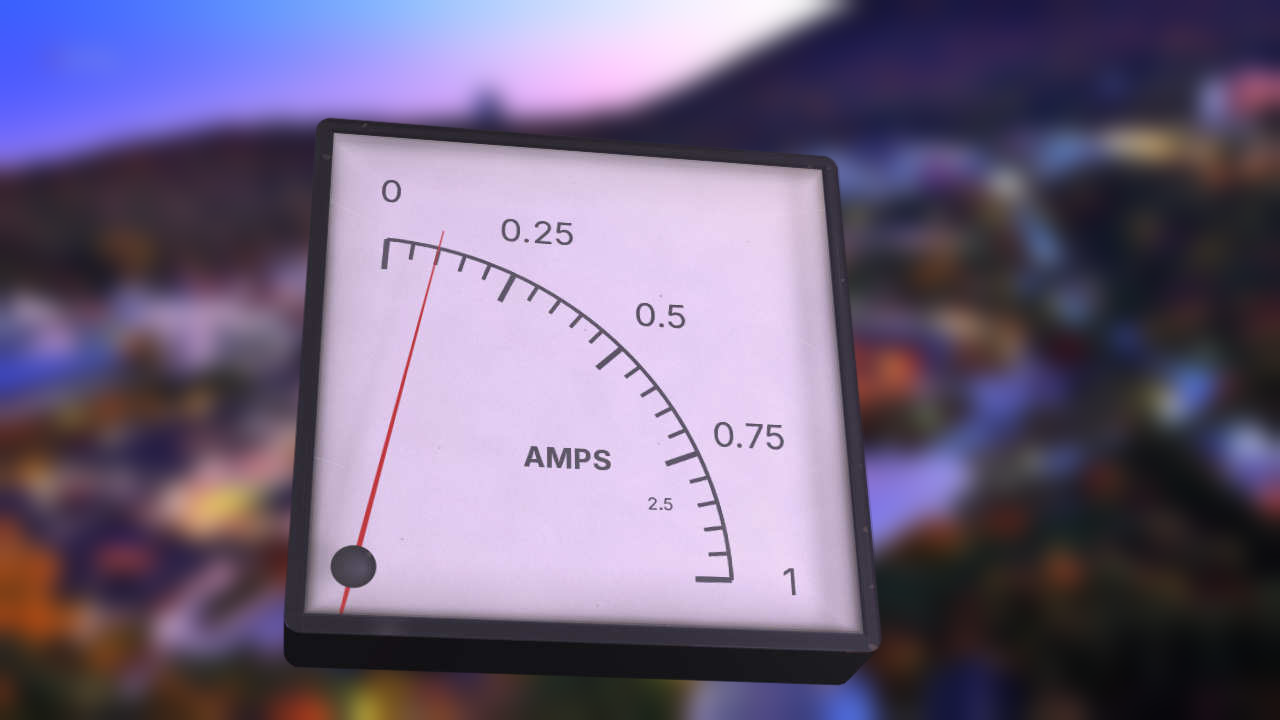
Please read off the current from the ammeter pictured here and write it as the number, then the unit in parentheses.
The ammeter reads 0.1 (A)
